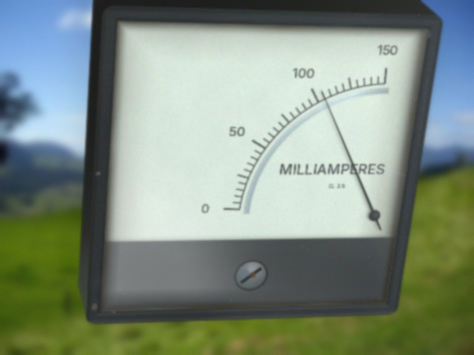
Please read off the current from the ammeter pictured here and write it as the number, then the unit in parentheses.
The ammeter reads 105 (mA)
